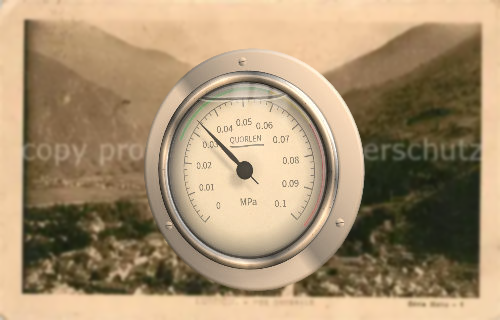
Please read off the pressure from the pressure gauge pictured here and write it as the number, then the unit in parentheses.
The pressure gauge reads 0.034 (MPa)
